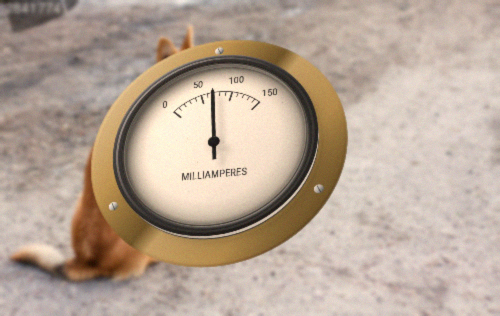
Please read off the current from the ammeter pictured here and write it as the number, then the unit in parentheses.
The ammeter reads 70 (mA)
